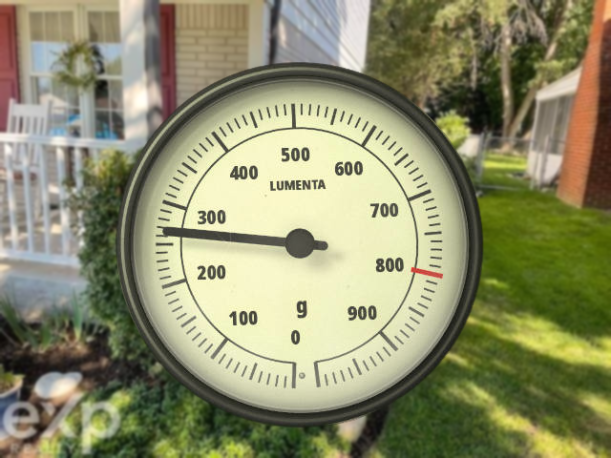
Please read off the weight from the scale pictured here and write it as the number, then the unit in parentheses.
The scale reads 265 (g)
